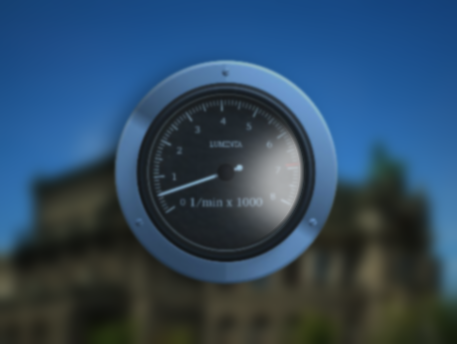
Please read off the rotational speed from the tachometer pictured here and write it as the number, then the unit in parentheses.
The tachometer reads 500 (rpm)
